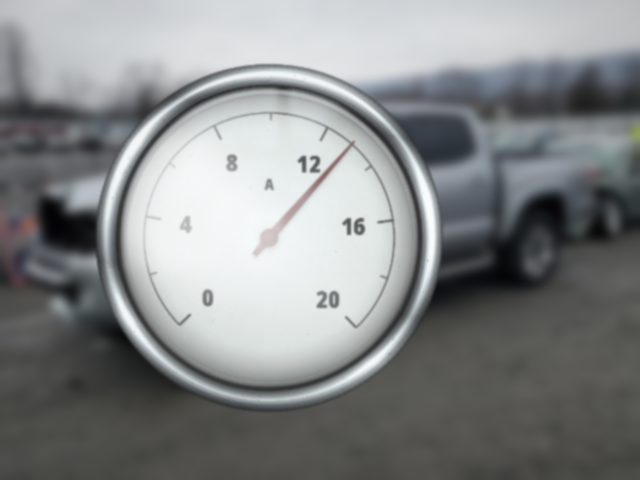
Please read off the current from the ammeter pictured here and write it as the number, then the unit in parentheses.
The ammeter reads 13 (A)
